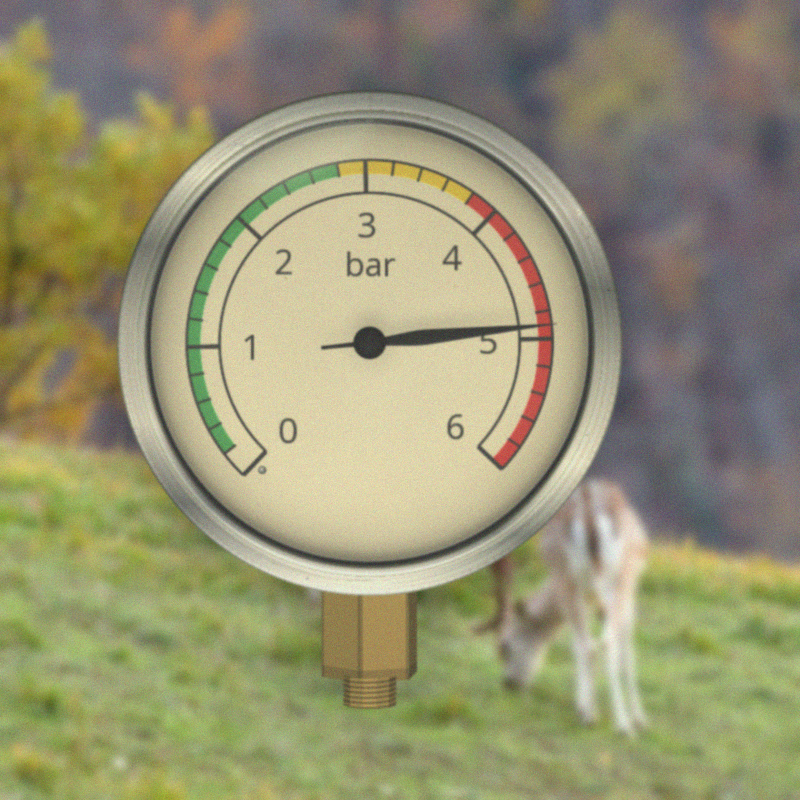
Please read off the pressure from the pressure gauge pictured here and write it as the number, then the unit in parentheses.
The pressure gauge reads 4.9 (bar)
